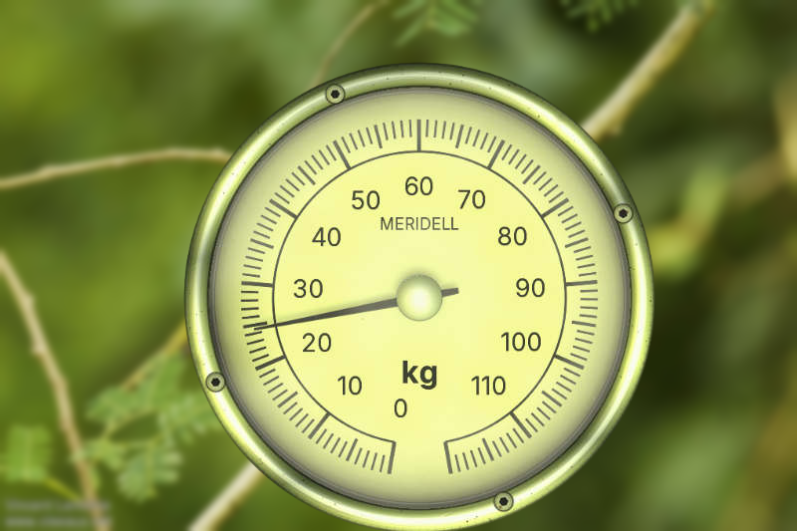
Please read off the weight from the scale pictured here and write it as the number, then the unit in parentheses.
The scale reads 24.5 (kg)
